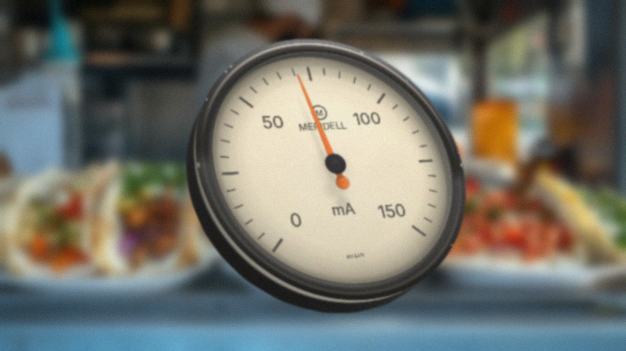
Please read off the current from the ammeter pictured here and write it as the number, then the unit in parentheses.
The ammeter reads 70 (mA)
